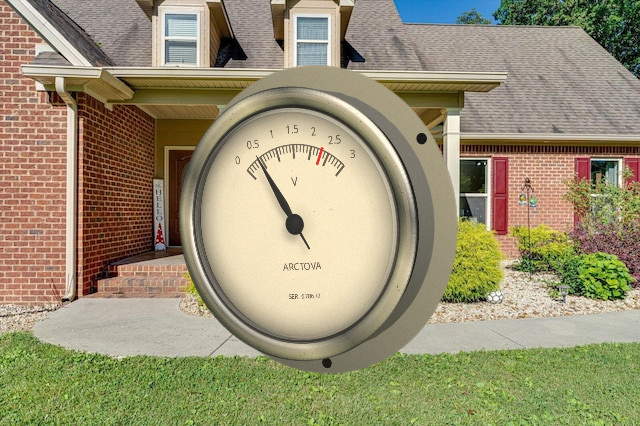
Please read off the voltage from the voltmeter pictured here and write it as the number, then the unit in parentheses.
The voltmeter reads 0.5 (V)
